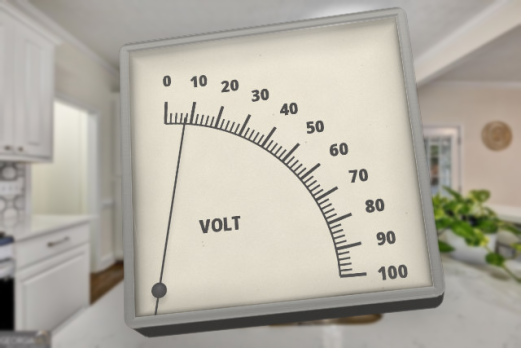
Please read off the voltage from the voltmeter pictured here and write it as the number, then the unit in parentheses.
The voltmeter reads 8 (V)
